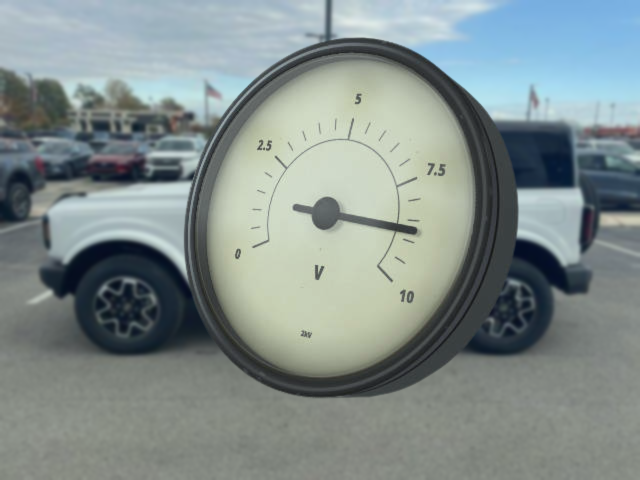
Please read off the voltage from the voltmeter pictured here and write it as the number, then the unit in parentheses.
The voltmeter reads 8.75 (V)
